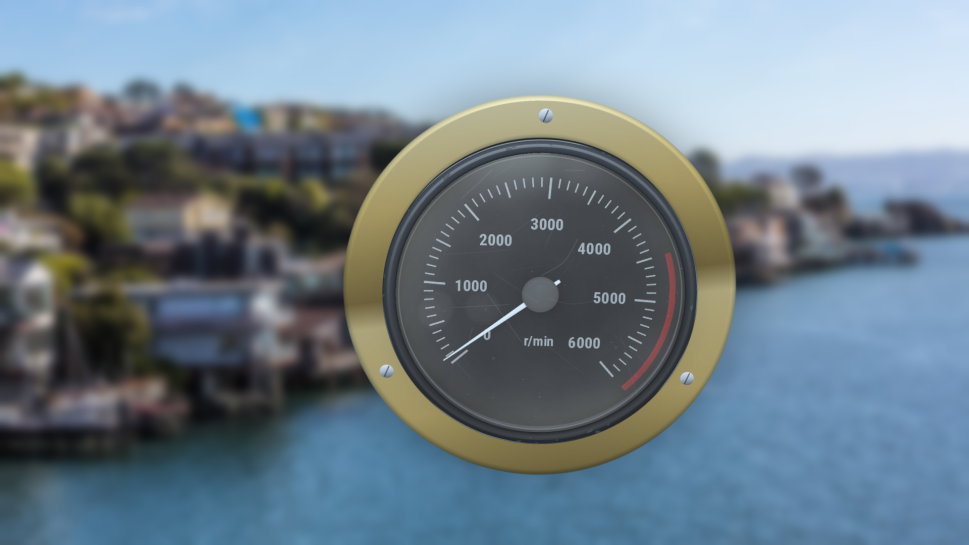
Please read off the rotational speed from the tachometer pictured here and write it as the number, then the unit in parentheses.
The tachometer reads 100 (rpm)
